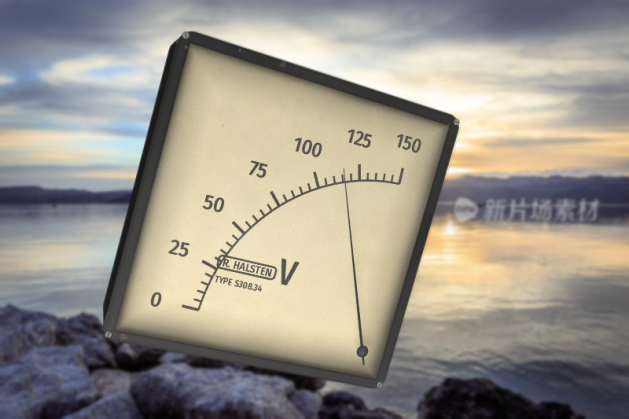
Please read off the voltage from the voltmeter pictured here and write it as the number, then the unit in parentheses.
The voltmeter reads 115 (V)
